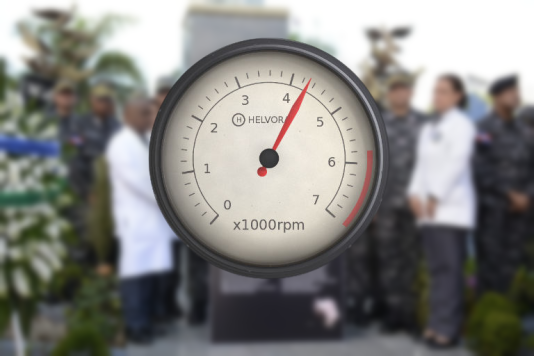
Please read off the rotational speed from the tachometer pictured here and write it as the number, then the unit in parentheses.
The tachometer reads 4300 (rpm)
